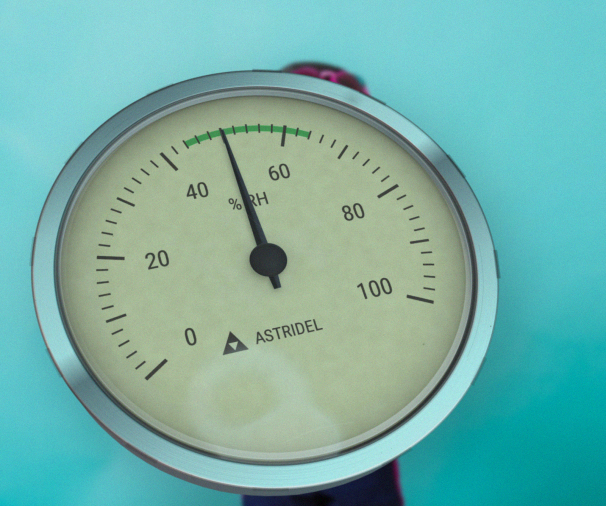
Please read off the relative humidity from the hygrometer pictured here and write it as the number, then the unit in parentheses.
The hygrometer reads 50 (%)
